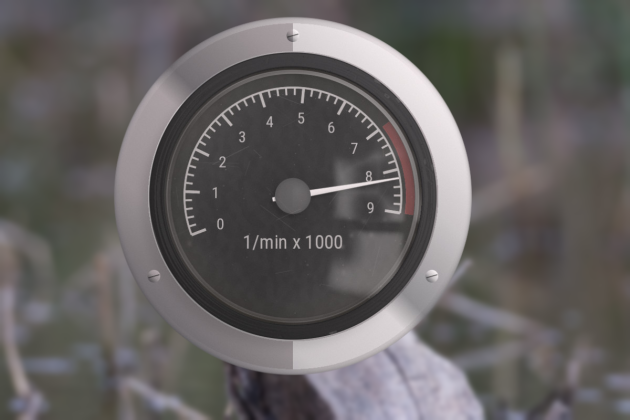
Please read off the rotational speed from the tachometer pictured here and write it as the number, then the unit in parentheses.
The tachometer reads 8200 (rpm)
